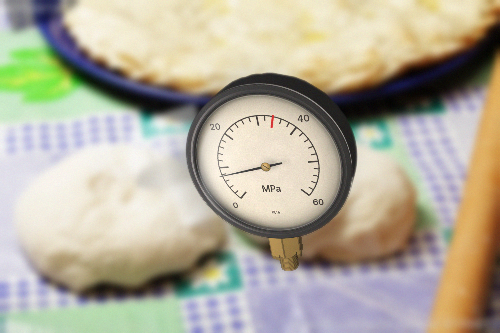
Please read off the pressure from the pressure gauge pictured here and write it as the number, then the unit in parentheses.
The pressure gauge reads 8 (MPa)
